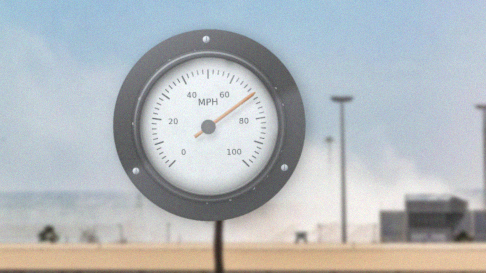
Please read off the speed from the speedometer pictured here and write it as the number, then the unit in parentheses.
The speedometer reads 70 (mph)
